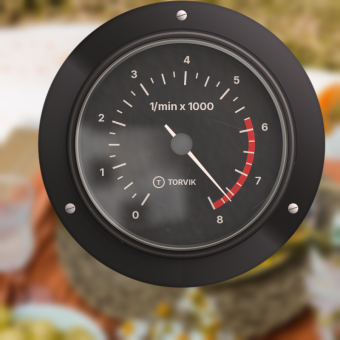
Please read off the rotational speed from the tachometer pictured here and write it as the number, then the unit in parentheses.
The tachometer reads 7625 (rpm)
